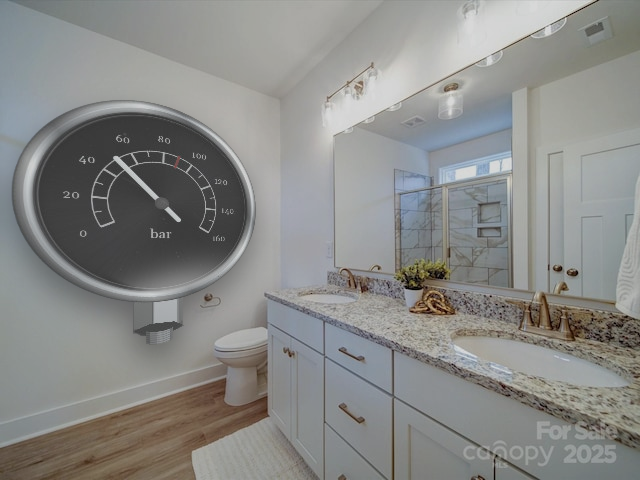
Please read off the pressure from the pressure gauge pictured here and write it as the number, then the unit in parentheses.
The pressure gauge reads 50 (bar)
